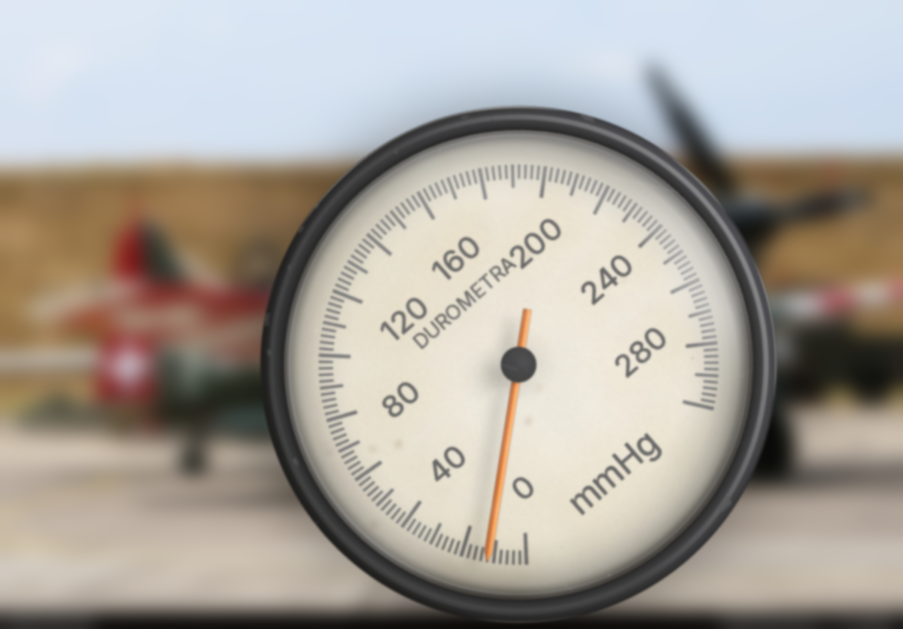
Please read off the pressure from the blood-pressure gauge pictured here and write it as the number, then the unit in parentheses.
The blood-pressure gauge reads 12 (mmHg)
